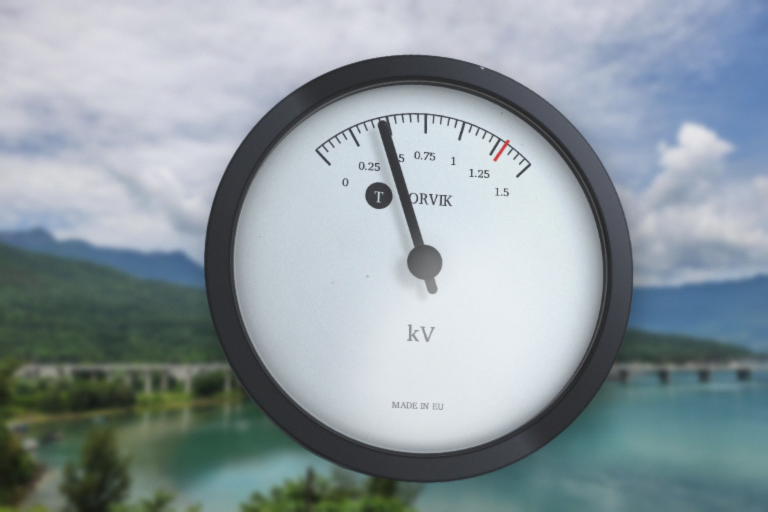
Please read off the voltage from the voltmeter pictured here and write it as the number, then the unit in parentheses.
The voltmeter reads 0.45 (kV)
